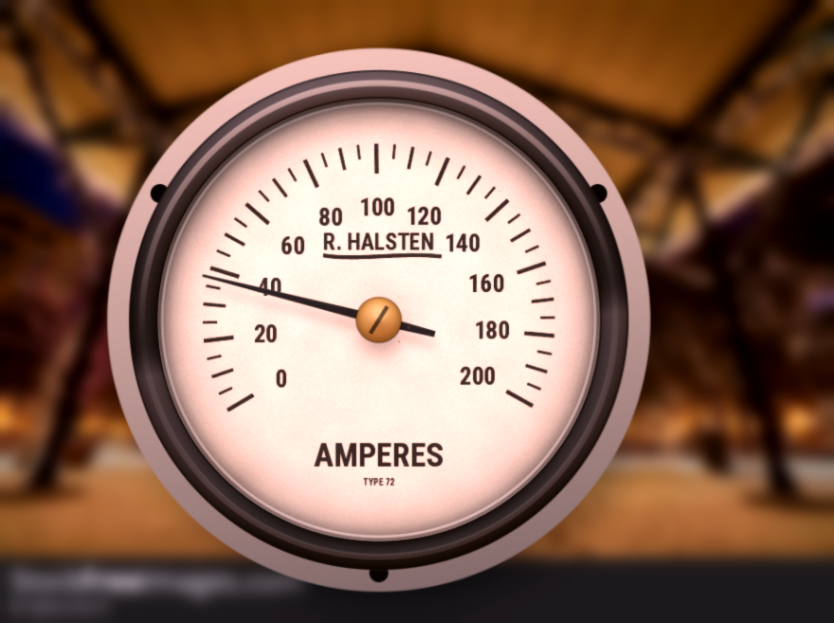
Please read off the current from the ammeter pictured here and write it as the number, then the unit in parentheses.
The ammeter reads 37.5 (A)
